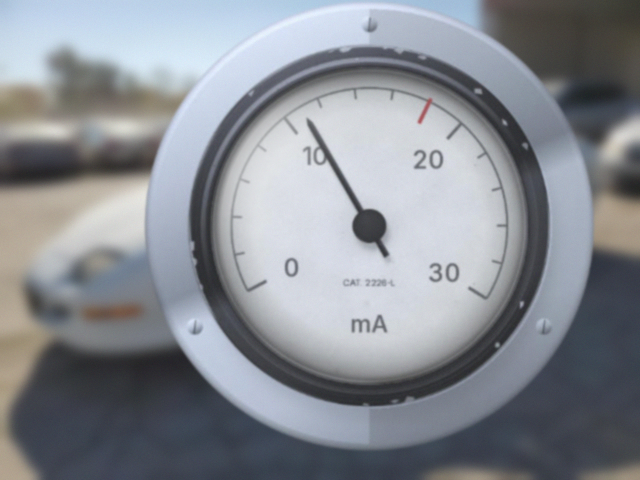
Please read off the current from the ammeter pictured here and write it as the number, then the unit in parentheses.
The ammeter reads 11 (mA)
